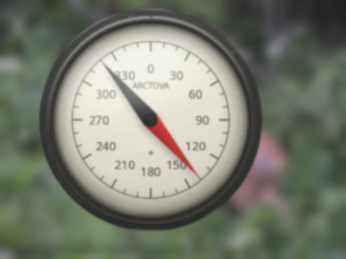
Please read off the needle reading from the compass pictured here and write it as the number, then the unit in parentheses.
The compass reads 140 (°)
